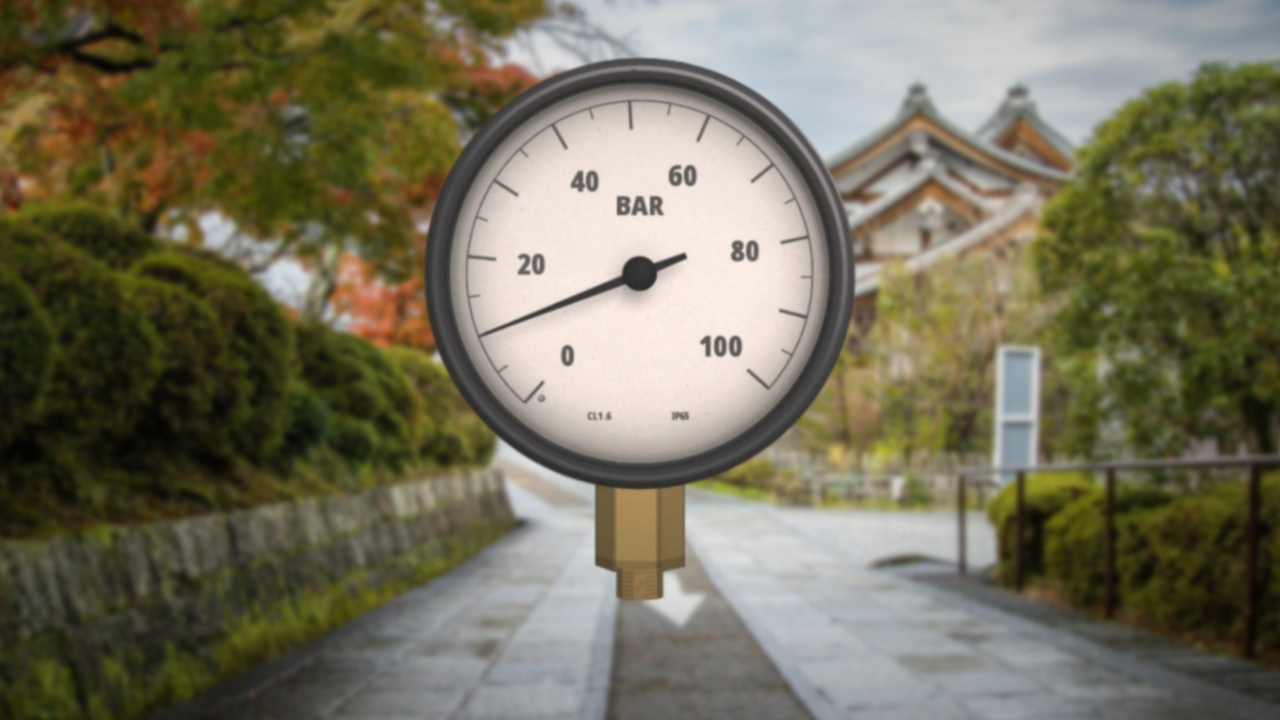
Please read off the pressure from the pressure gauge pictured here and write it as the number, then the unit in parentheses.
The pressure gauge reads 10 (bar)
